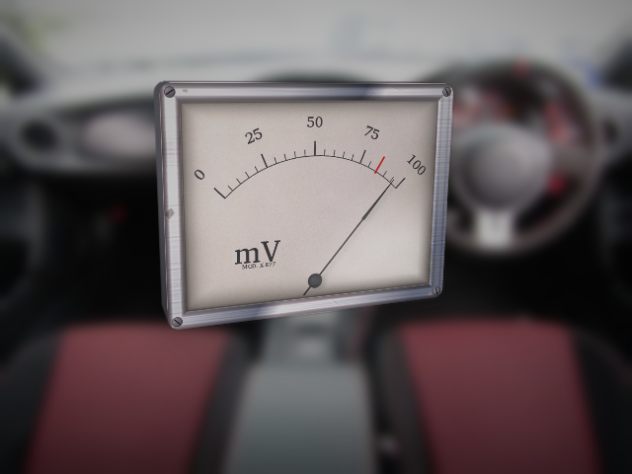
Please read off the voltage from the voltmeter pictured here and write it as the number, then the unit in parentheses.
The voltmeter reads 95 (mV)
